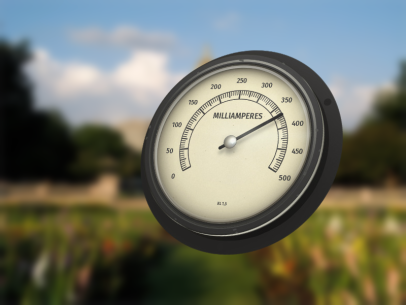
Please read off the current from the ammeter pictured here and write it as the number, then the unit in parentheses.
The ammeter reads 375 (mA)
